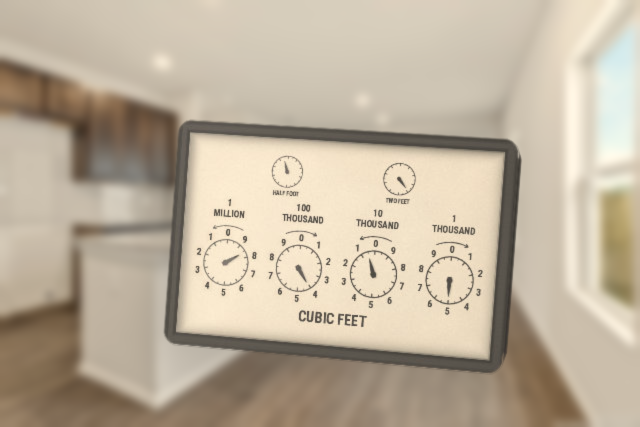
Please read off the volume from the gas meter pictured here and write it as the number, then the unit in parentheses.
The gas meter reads 840500 (ft³)
